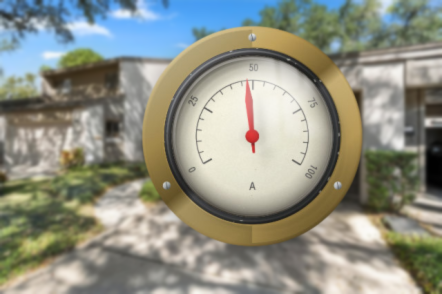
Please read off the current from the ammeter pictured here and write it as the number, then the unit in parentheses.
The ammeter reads 47.5 (A)
